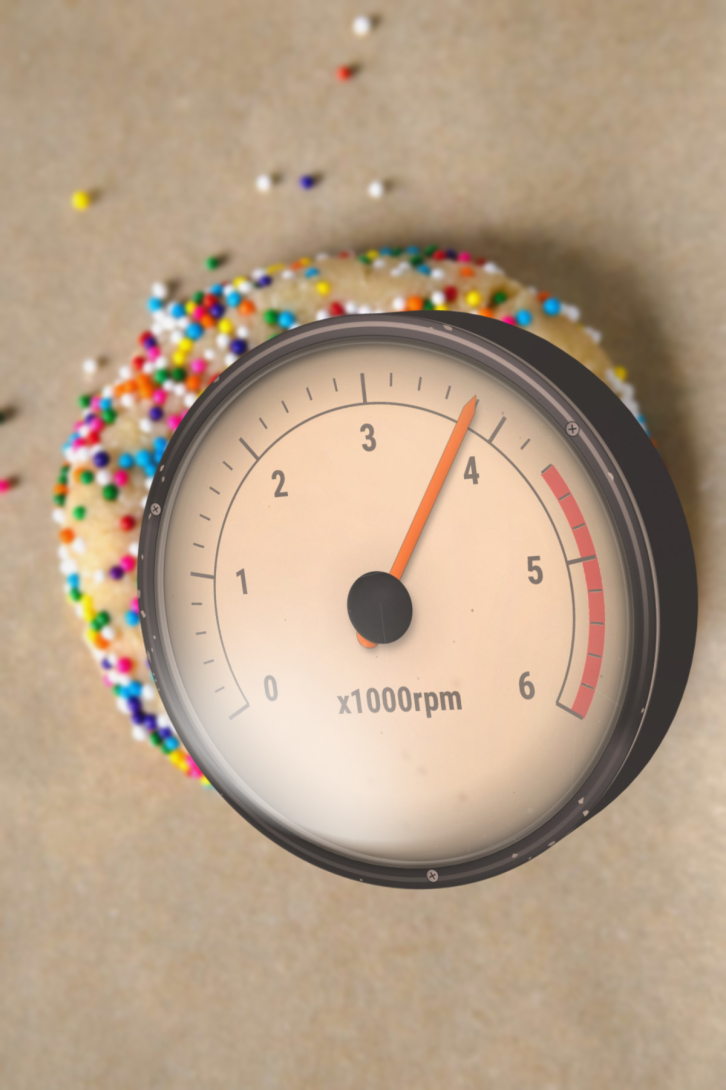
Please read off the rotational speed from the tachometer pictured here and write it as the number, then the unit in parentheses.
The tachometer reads 3800 (rpm)
